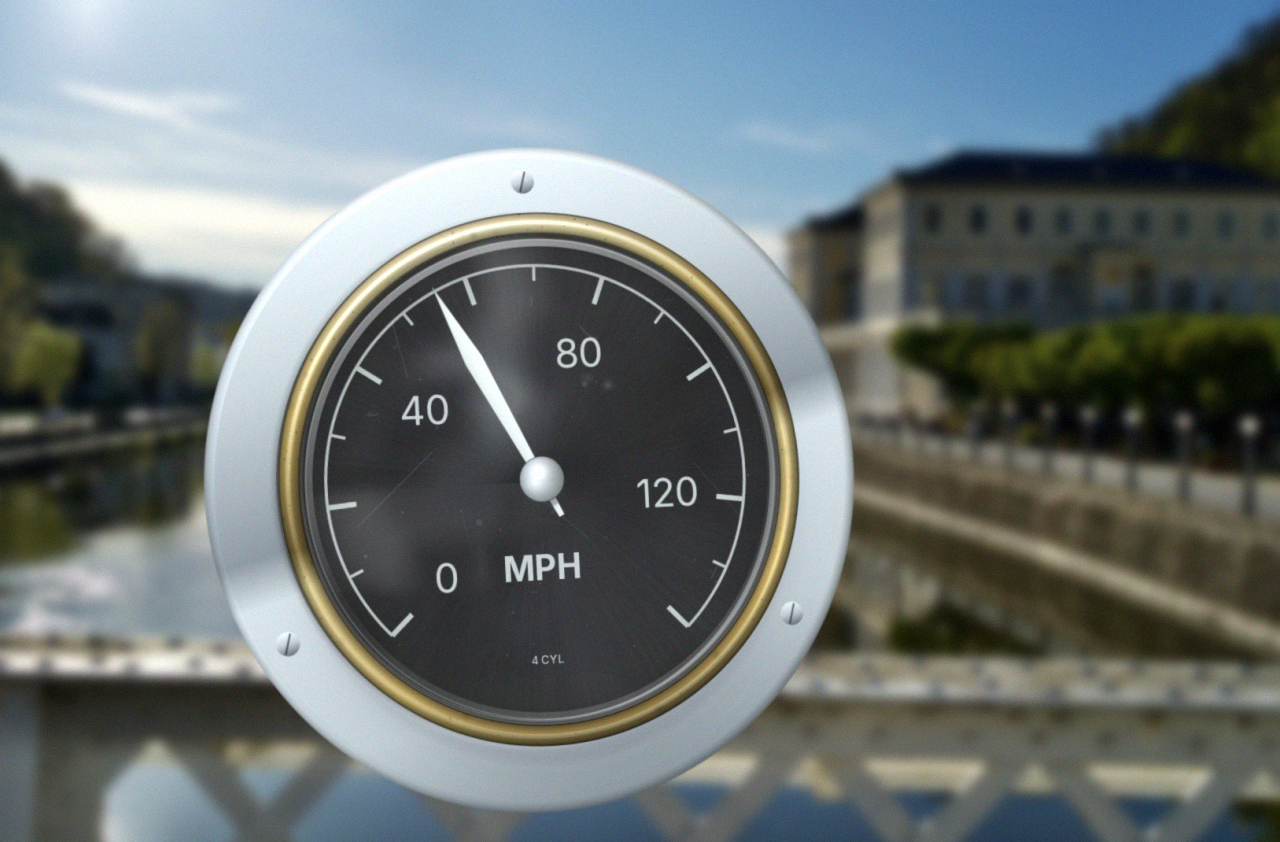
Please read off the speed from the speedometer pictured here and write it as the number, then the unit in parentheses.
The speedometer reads 55 (mph)
